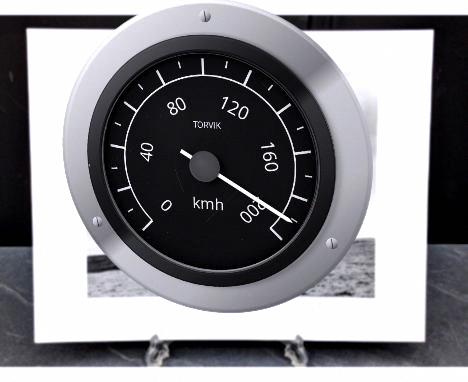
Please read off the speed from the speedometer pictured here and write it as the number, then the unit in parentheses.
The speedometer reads 190 (km/h)
